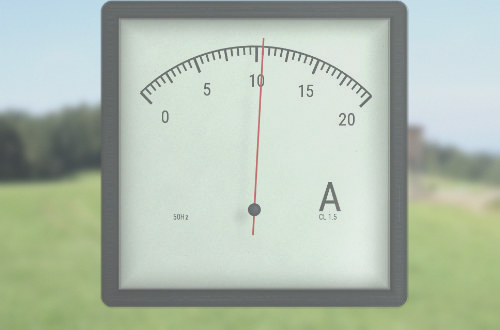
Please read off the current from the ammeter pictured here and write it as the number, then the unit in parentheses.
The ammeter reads 10.5 (A)
